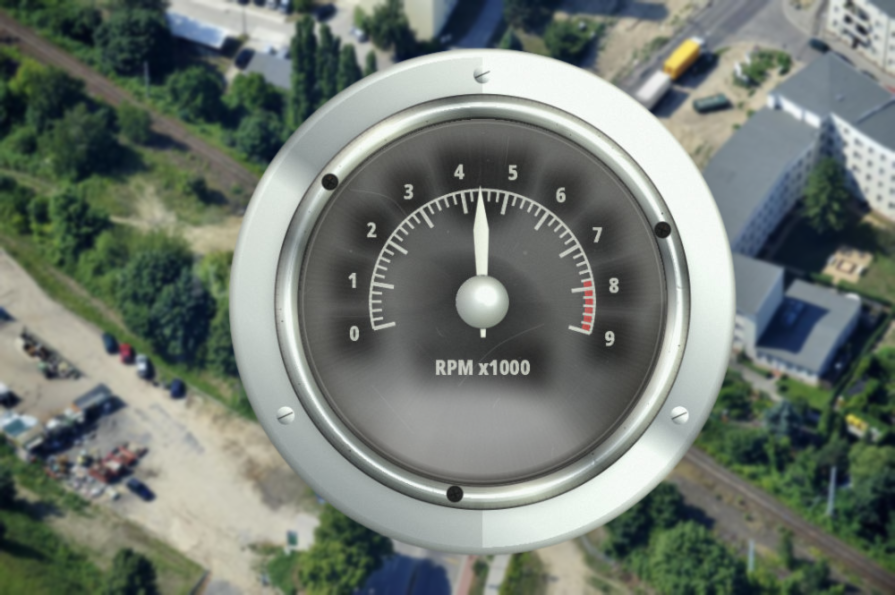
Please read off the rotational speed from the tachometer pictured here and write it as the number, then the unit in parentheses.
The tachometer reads 4400 (rpm)
